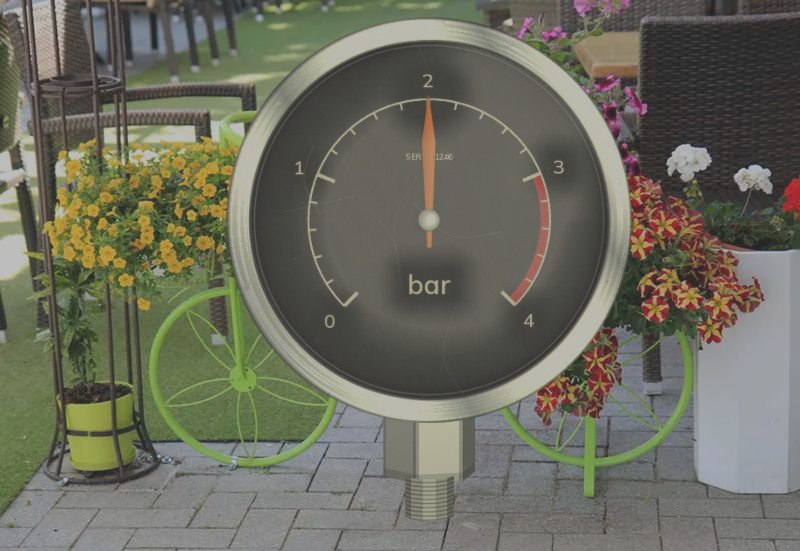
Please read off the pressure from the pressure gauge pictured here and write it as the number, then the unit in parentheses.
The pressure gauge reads 2 (bar)
